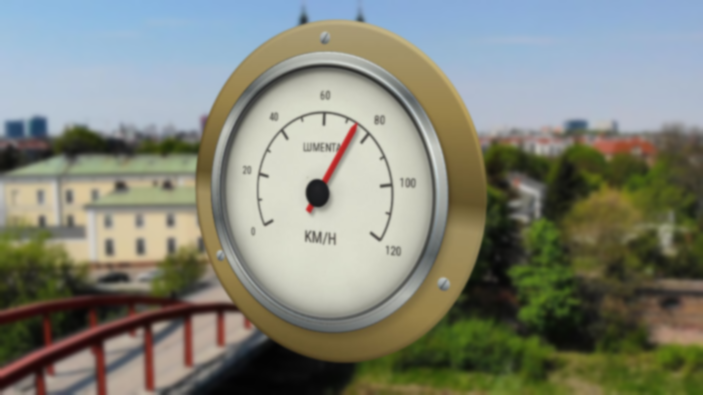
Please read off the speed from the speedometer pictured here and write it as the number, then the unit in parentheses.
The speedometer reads 75 (km/h)
